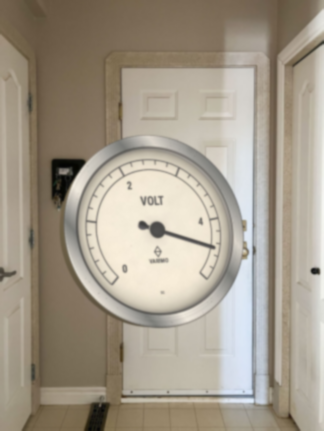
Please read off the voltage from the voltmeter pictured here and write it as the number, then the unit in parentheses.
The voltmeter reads 4.5 (V)
